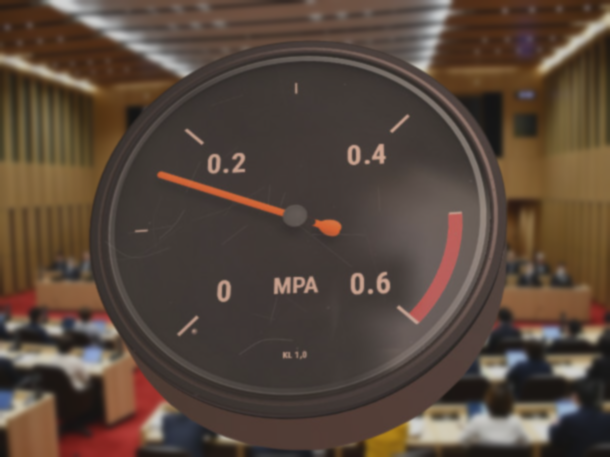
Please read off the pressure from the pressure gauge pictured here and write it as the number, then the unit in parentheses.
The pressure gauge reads 0.15 (MPa)
